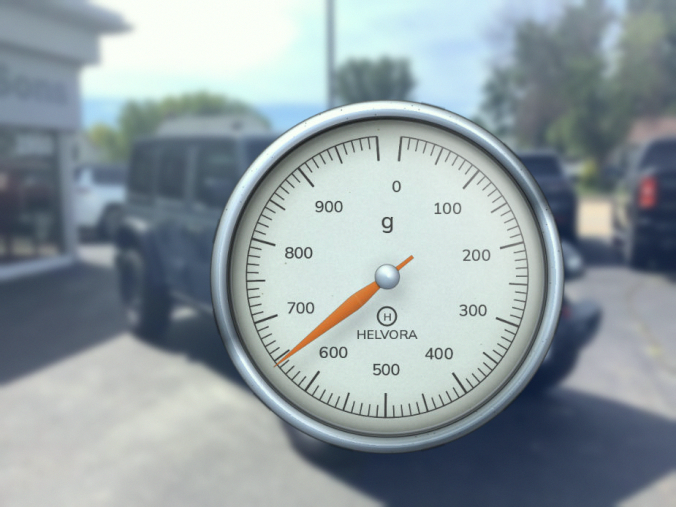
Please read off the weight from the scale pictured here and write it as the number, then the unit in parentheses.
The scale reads 645 (g)
